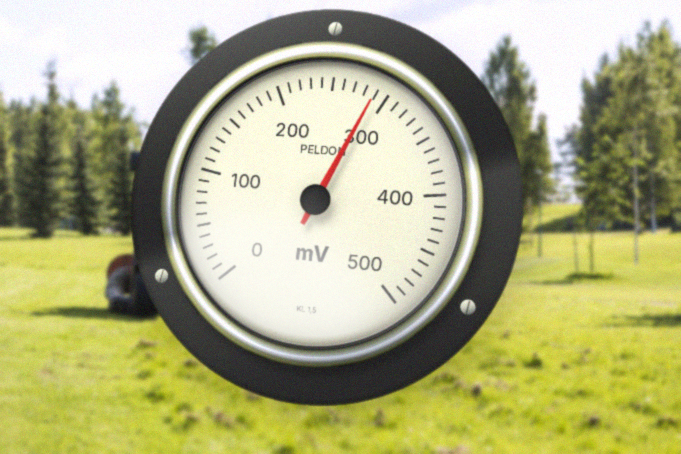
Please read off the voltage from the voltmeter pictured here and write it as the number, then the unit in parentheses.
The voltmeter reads 290 (mV)
